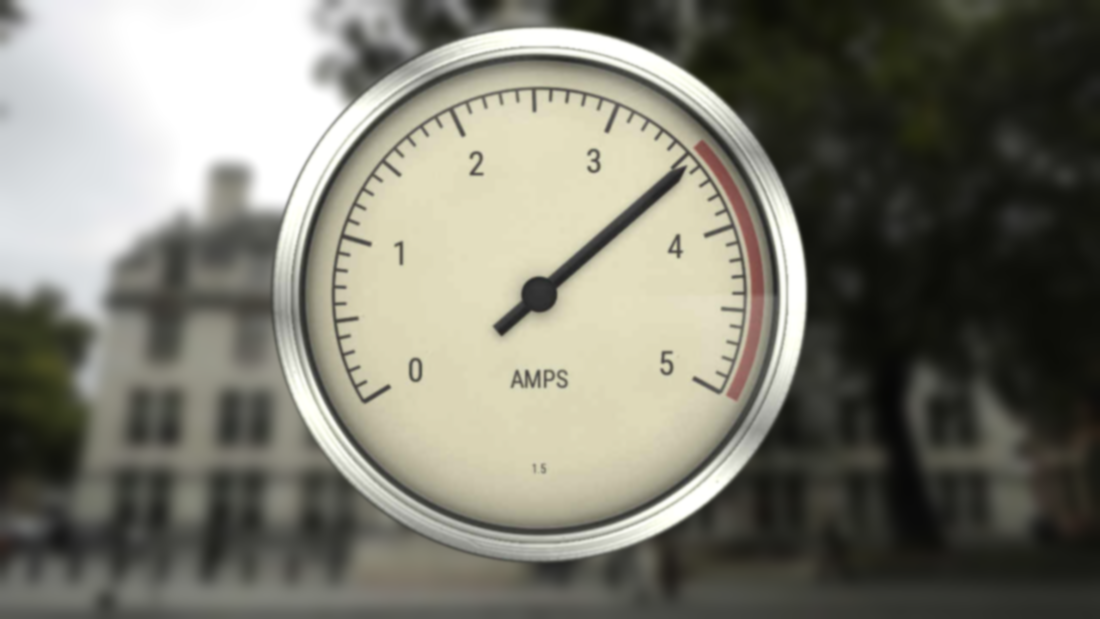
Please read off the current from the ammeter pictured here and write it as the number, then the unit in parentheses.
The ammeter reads 3.55 (A)
